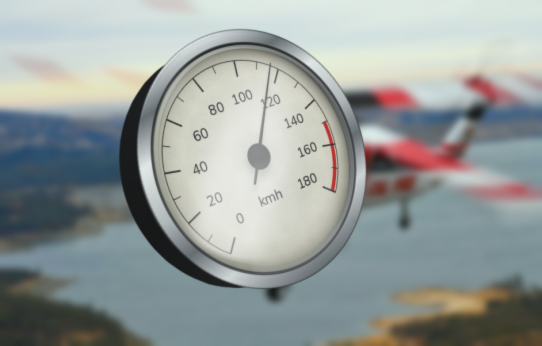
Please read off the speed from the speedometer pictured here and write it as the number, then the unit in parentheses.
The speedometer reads 115 (km/h)
